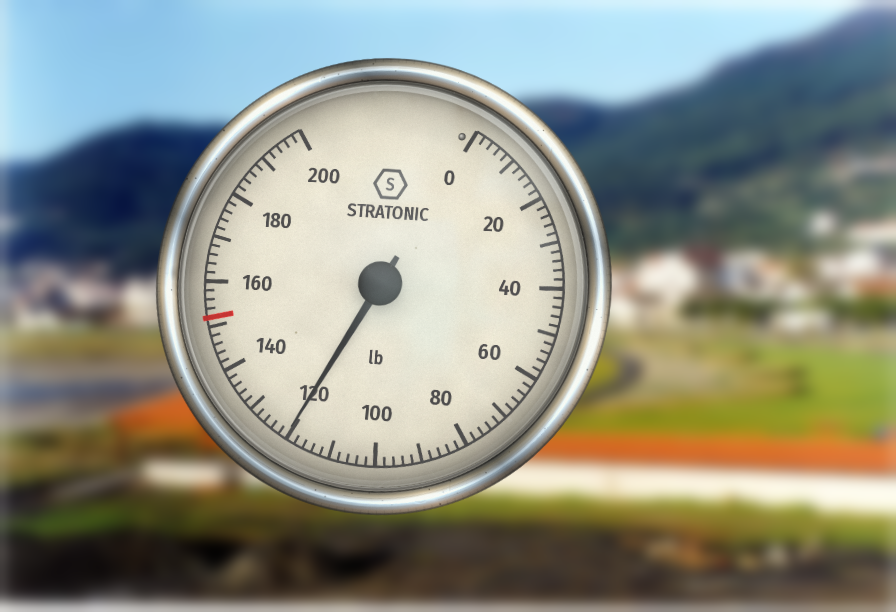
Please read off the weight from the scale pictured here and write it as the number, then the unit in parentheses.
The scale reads 120 (lb)
